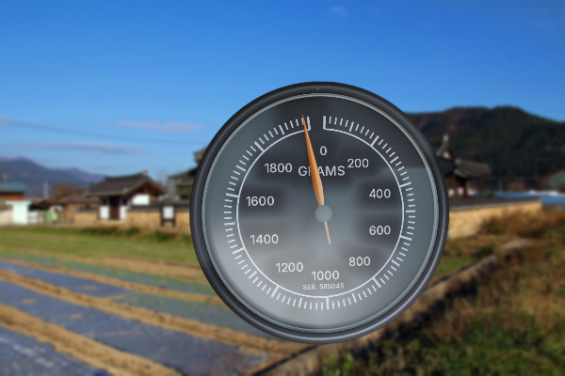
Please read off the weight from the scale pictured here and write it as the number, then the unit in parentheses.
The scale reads 1980 (g)
